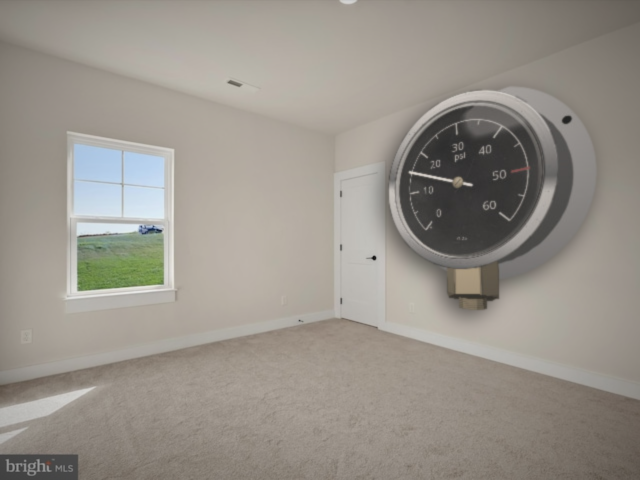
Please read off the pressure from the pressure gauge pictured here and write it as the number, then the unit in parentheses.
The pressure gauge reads 15 (psi)
